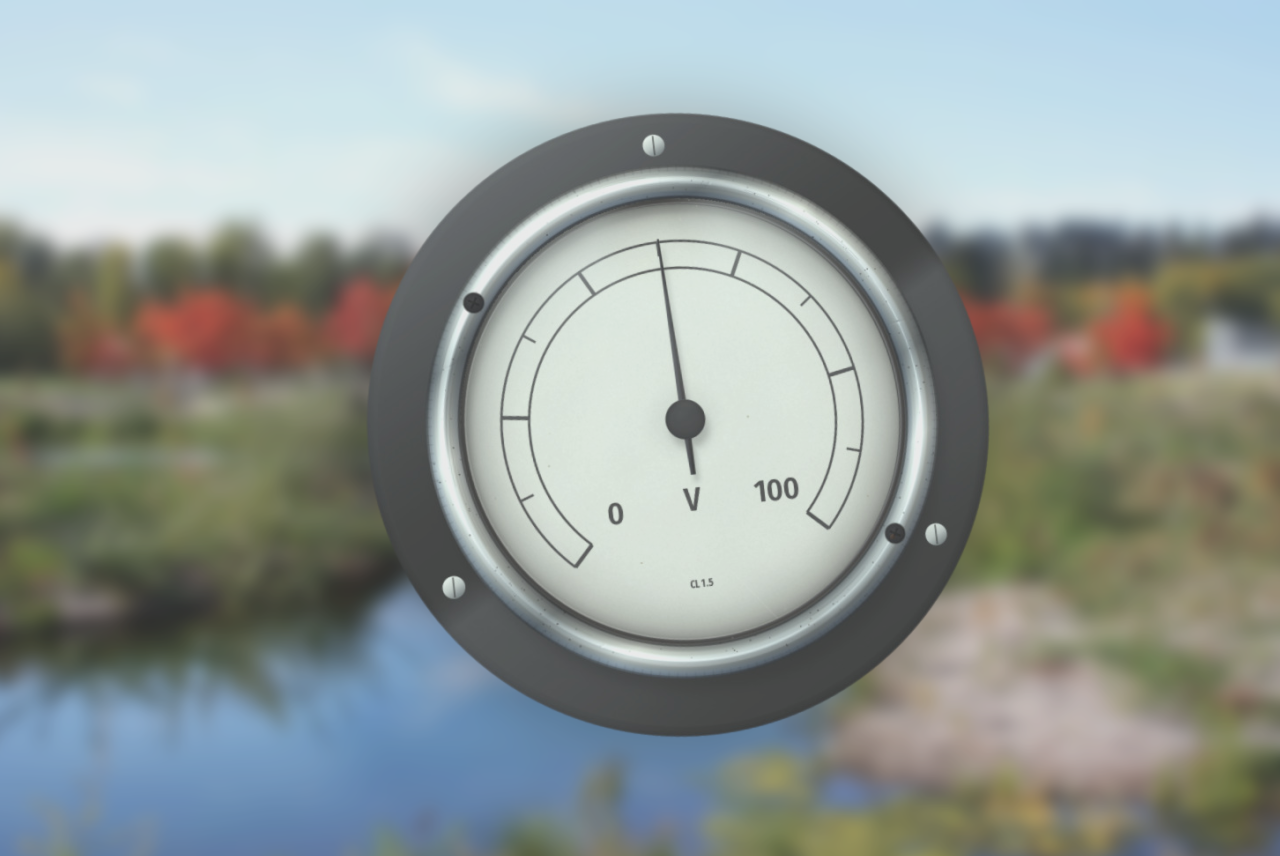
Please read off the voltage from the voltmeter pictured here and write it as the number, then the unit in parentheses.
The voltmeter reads 50 (V)
